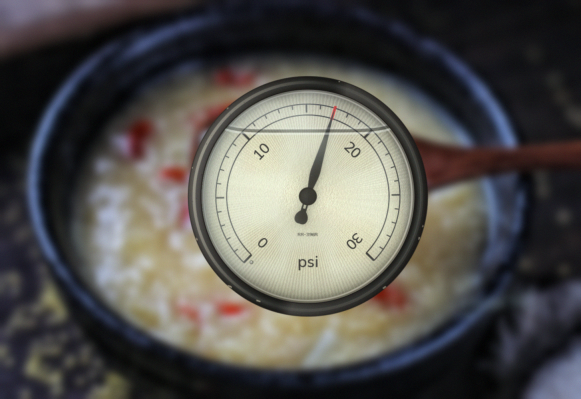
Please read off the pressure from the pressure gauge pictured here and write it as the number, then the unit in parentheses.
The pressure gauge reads 17 (psi)
